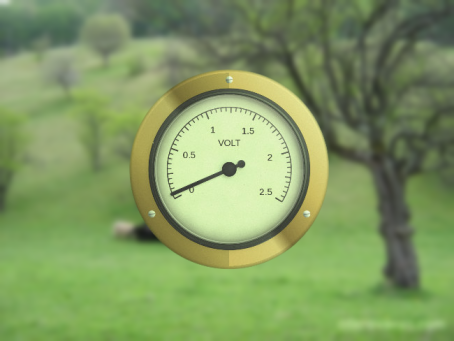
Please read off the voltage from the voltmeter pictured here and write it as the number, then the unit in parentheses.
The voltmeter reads 0.05 (V)
